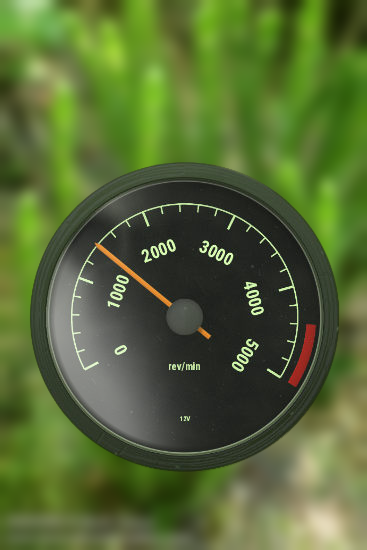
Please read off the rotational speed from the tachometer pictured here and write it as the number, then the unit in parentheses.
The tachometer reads 1400 (rpm)
